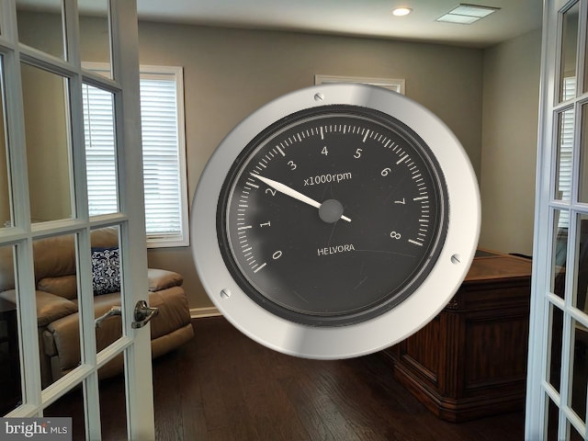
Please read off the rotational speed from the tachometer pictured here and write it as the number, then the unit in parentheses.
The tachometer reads 2200 (rpm)
